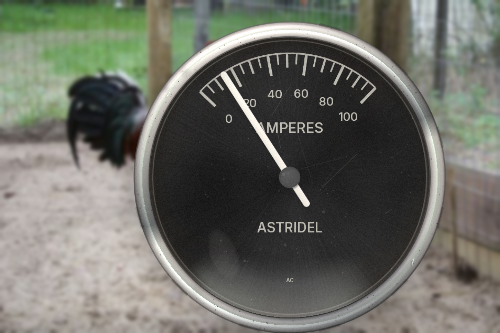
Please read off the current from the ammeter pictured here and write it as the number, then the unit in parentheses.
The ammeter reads 15 (A)
